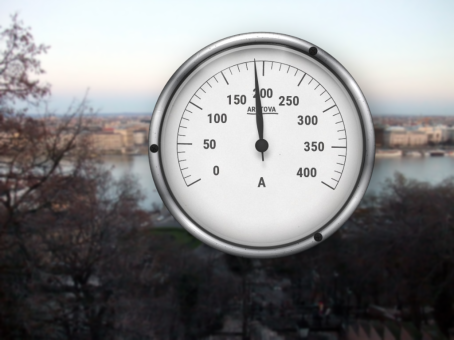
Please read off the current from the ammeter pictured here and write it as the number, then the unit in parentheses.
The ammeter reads 190 (A)
